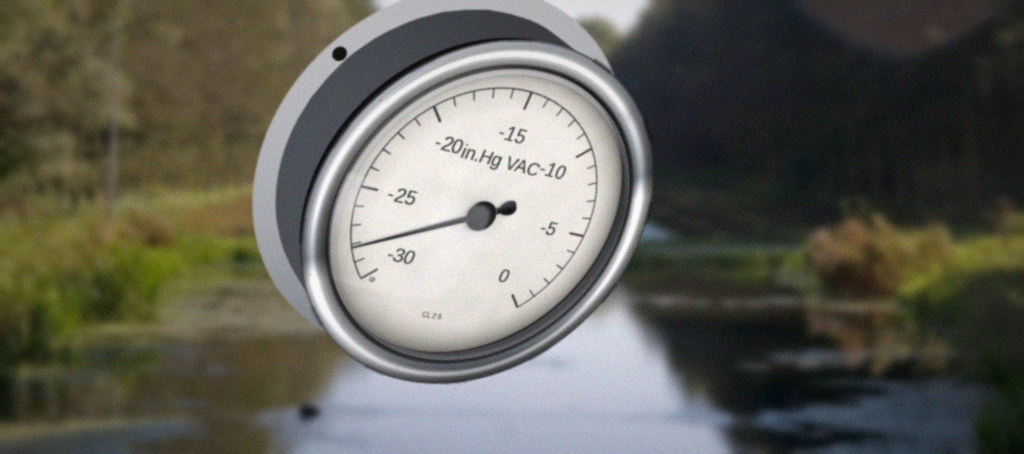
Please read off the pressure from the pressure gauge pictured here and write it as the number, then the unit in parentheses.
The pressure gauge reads -28 (inHg)
